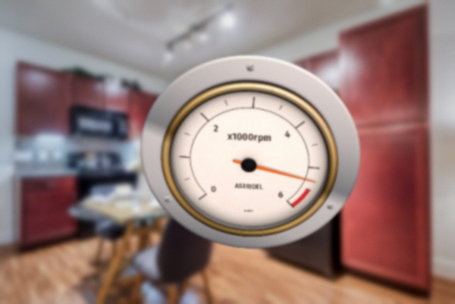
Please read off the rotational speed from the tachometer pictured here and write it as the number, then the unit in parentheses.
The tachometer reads 5250 (rpm)
